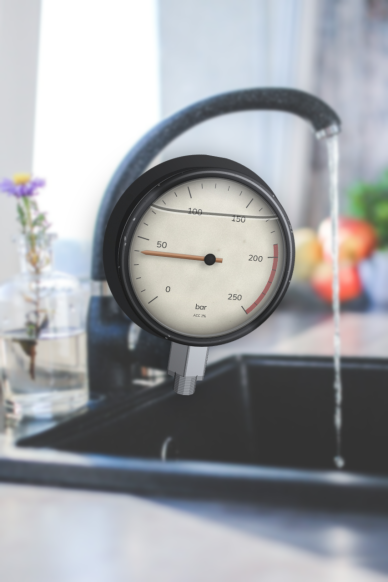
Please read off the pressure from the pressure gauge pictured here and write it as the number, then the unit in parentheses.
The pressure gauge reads 40 (bar)
